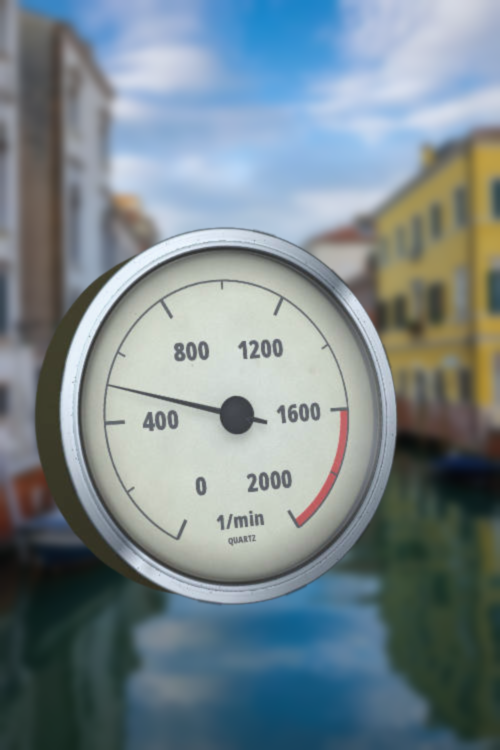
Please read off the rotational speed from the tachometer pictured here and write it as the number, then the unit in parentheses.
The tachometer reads 500 (rpm)
